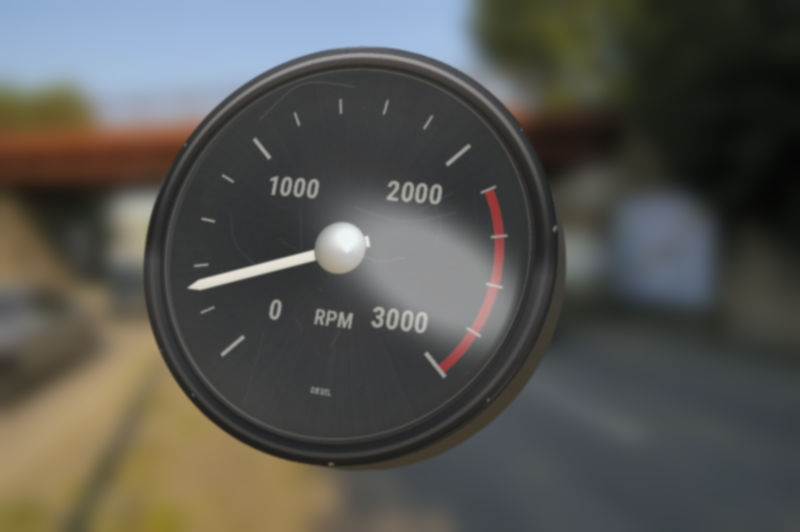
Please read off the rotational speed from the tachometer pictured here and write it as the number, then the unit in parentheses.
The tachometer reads 300 (rpm)
